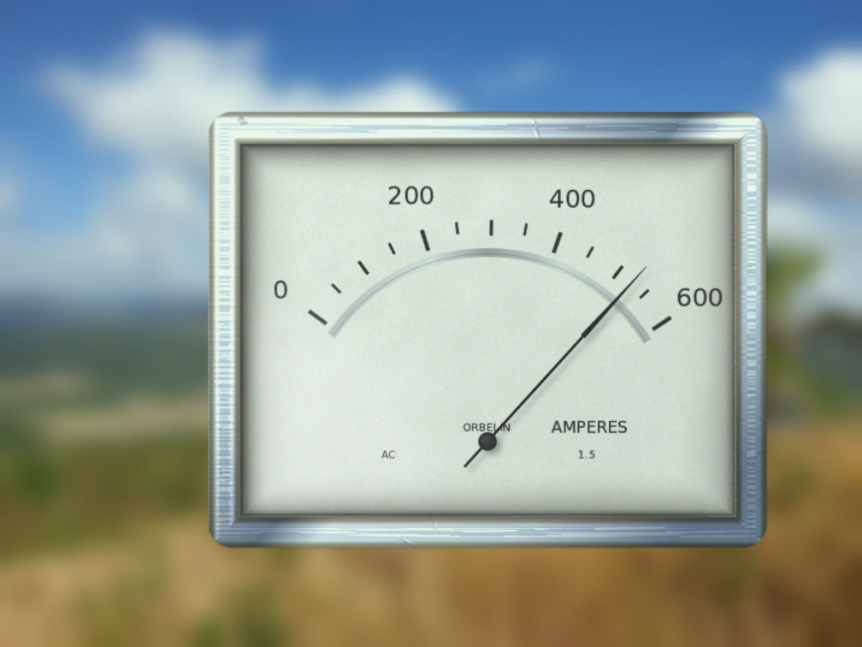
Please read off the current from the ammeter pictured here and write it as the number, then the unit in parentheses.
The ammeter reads 525 (A)
